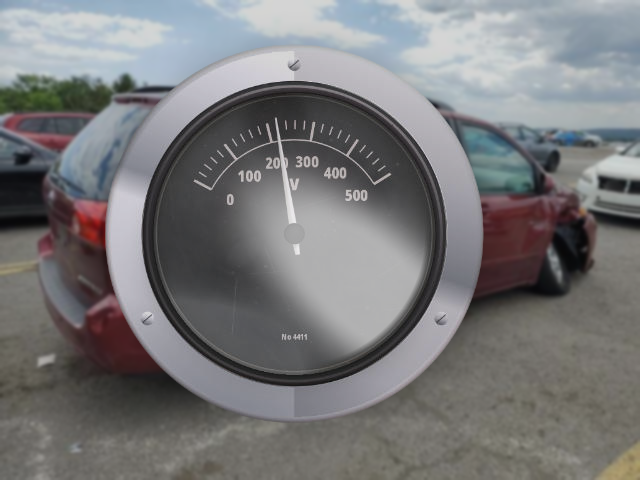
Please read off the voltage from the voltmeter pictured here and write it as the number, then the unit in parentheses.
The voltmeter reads 220 (V)
